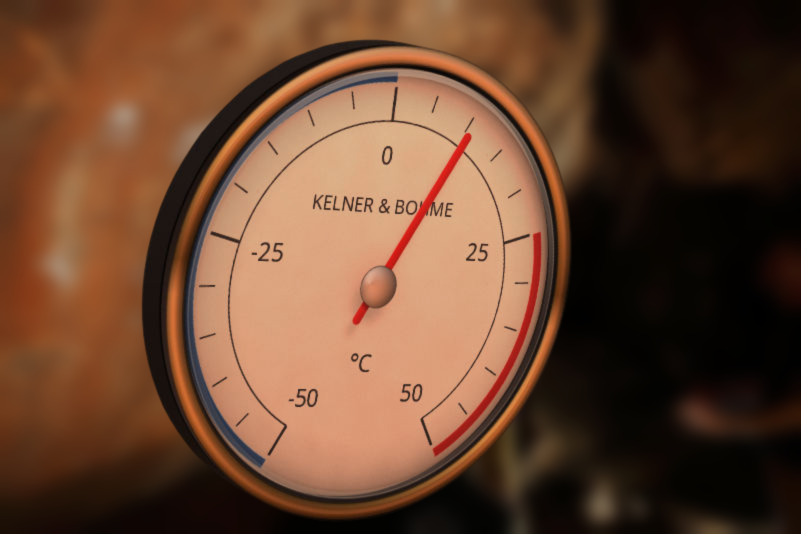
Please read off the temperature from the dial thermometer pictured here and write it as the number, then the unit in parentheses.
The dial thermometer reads 10 (°C)
